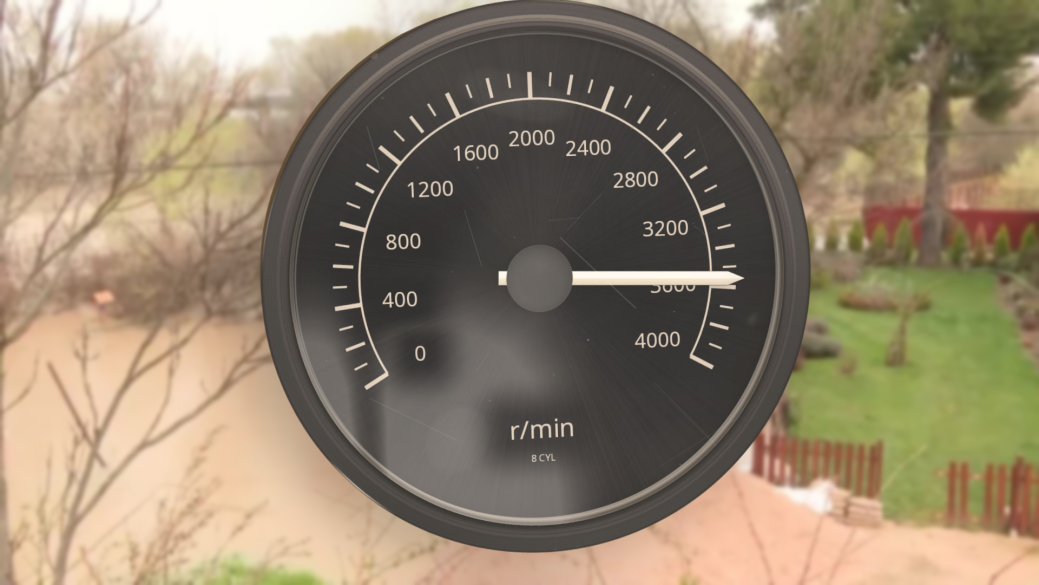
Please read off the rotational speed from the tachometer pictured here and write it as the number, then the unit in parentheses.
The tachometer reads 3550 (rpm)
